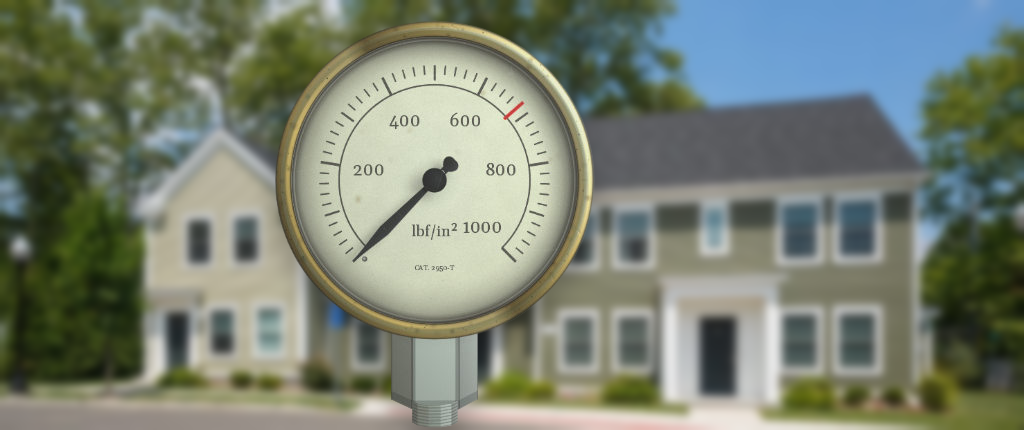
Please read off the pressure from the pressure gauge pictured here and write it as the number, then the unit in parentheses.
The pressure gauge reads 0 (psi)
